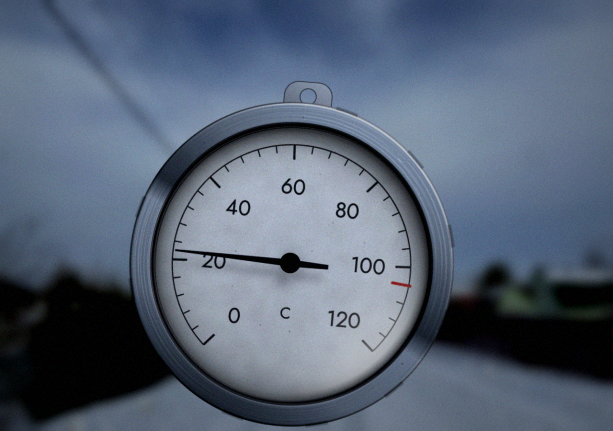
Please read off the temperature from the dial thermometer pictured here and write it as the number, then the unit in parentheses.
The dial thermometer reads 22 (°C)
